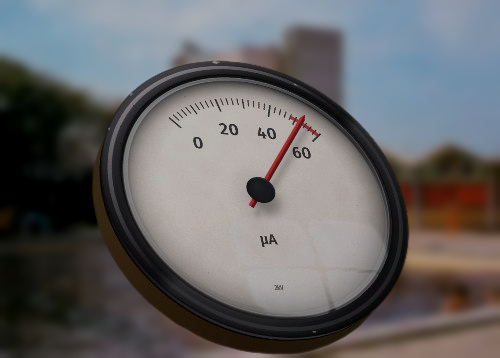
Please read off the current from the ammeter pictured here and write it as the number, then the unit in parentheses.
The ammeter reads 52 (µA)
